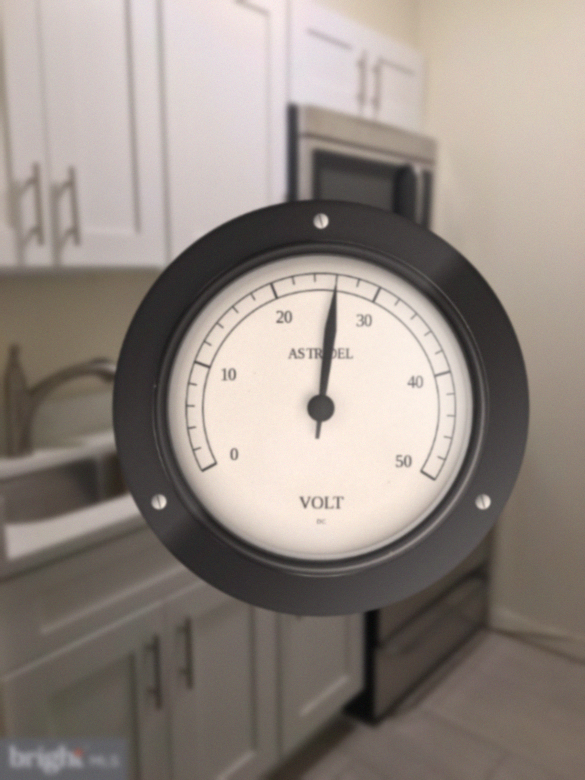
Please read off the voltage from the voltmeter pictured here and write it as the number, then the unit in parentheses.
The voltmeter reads 26 (V)
